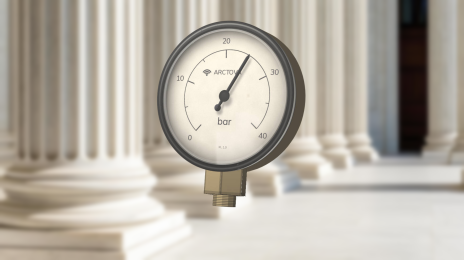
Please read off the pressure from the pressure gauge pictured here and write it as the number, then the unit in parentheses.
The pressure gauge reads 25 (bar)
